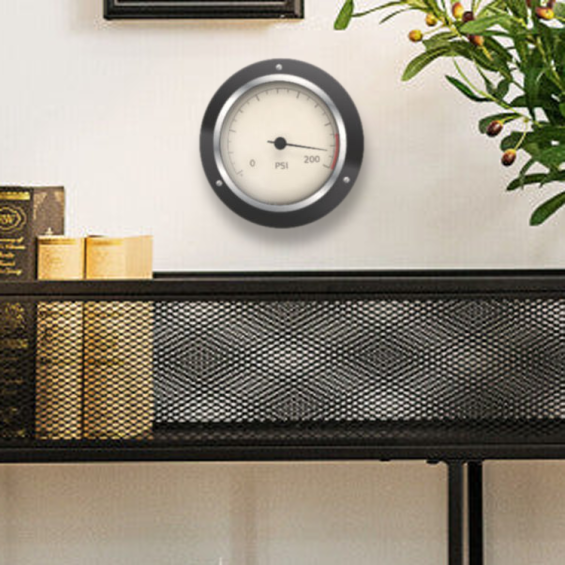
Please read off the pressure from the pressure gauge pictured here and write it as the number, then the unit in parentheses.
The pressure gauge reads 185 (psi)
